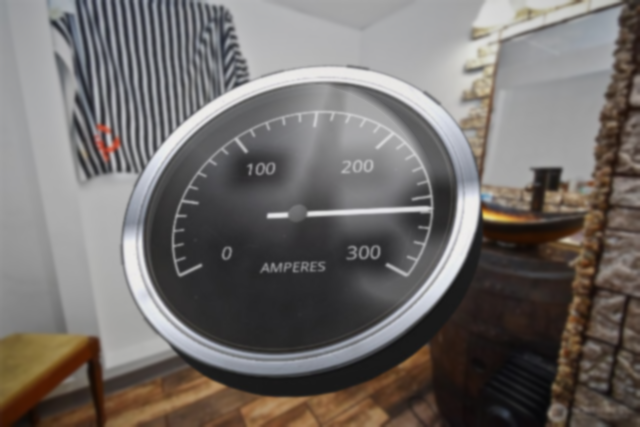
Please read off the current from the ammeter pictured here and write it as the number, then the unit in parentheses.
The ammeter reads 260 (A)
